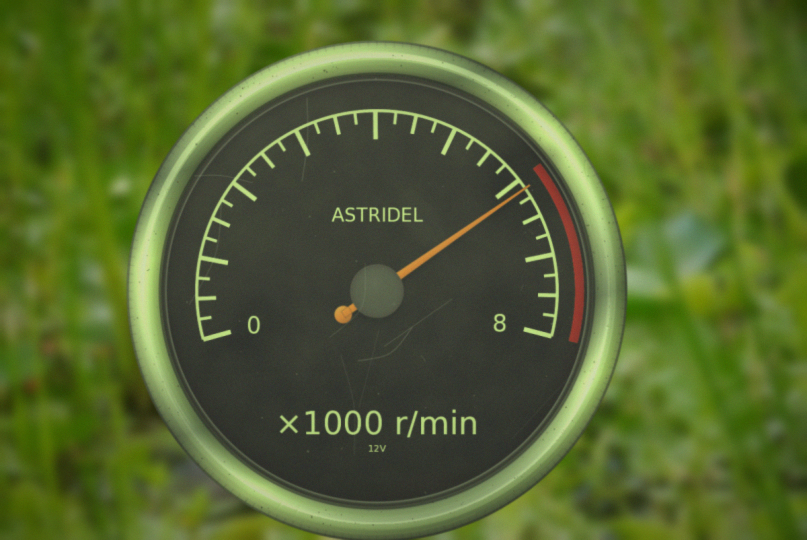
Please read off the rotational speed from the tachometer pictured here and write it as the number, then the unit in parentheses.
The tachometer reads 6125 (rpm)
